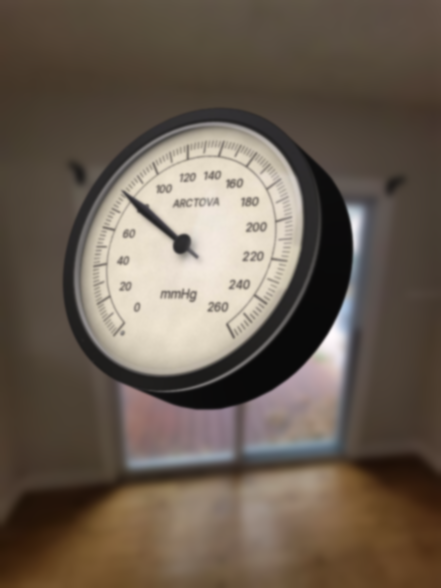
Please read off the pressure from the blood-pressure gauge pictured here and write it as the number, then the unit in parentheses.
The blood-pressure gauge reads 80 (mmHg)
